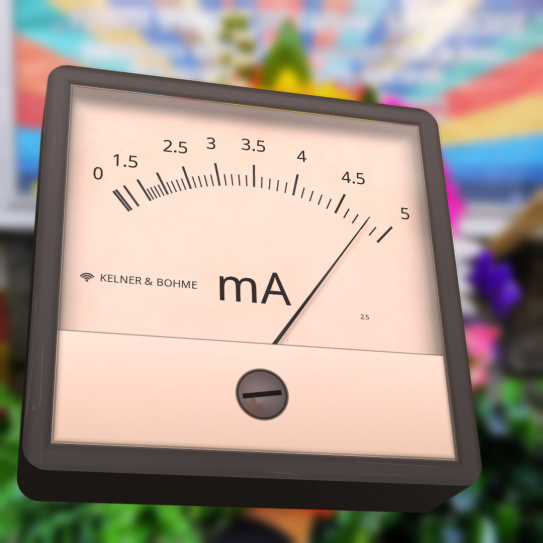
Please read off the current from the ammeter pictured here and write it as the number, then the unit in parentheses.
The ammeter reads 4.8 (mA)
